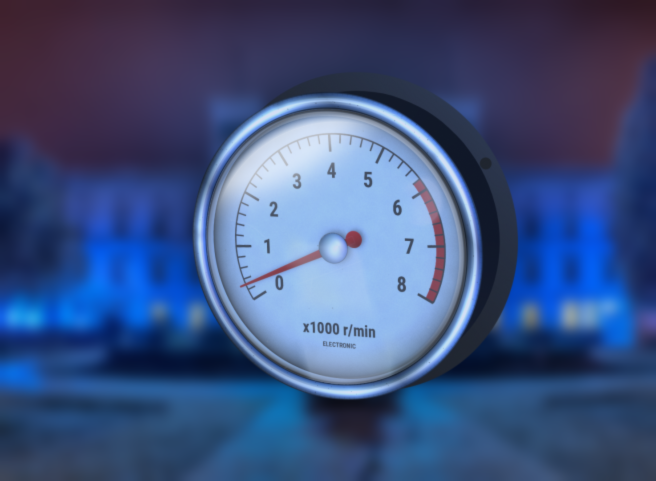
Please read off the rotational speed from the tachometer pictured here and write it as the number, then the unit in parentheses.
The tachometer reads 300 (rpm)
